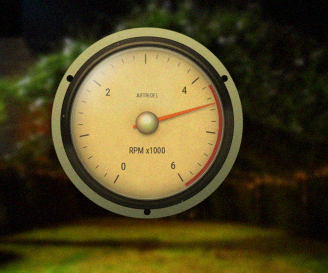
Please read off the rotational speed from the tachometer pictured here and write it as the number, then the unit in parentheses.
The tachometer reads 4500 (rpm)
